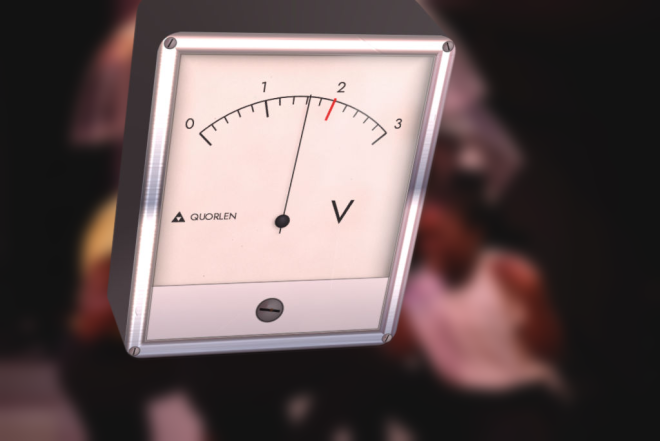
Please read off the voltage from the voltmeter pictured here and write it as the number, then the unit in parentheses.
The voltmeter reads 1.6 (V)
